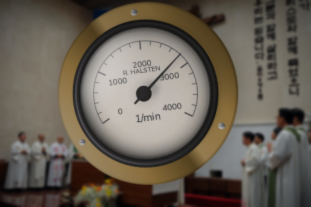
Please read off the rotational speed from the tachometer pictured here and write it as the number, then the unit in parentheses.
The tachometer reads 2800 (rpm)
